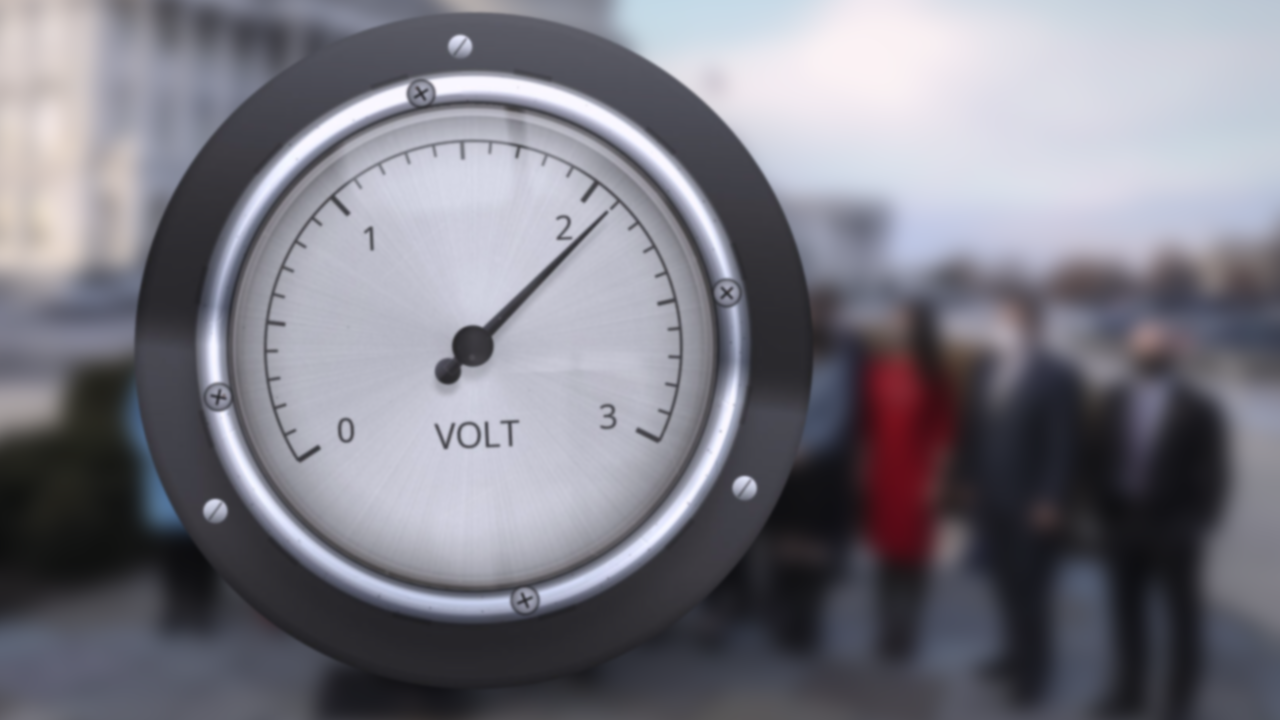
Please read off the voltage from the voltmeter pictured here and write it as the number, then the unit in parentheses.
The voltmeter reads 2.1 (V)
